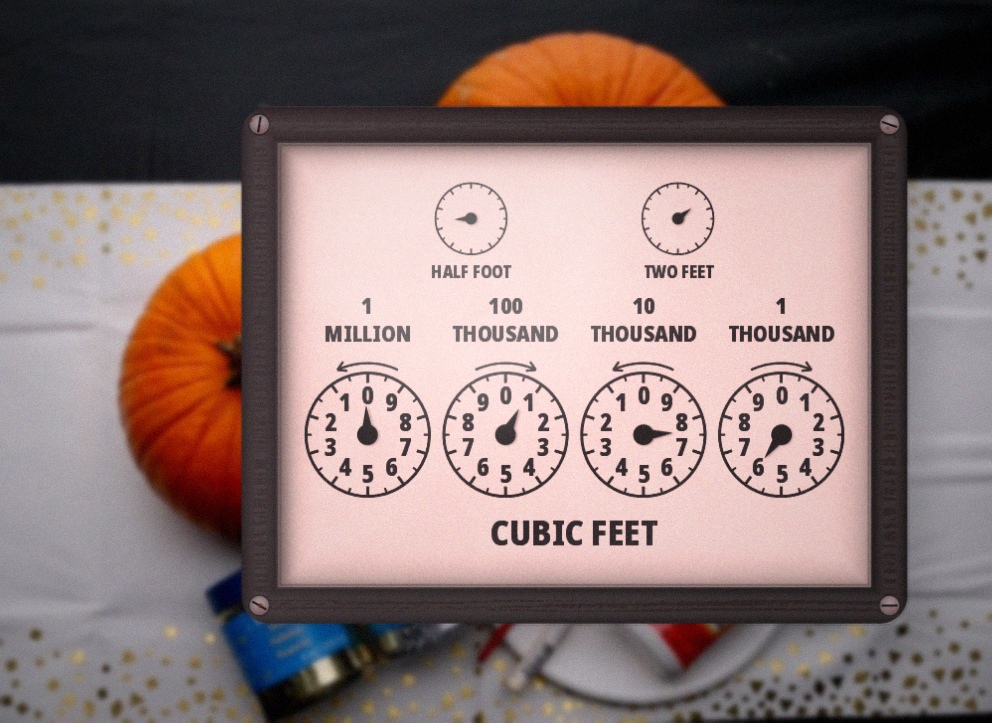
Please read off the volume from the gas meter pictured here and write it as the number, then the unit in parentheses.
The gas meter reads 7600 (ft³)
